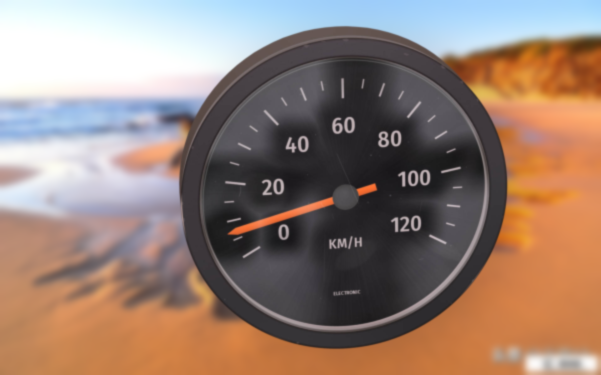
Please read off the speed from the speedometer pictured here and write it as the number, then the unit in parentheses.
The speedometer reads 7.5 (km/h)
